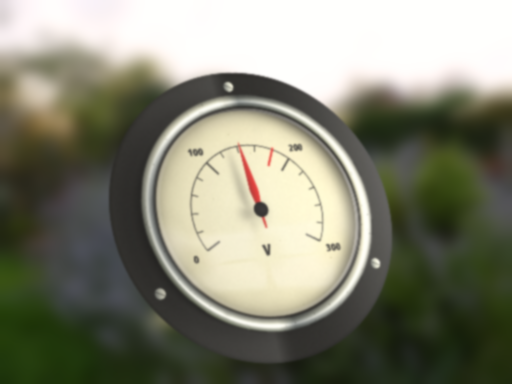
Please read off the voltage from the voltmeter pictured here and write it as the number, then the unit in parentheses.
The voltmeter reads 140 (V)
